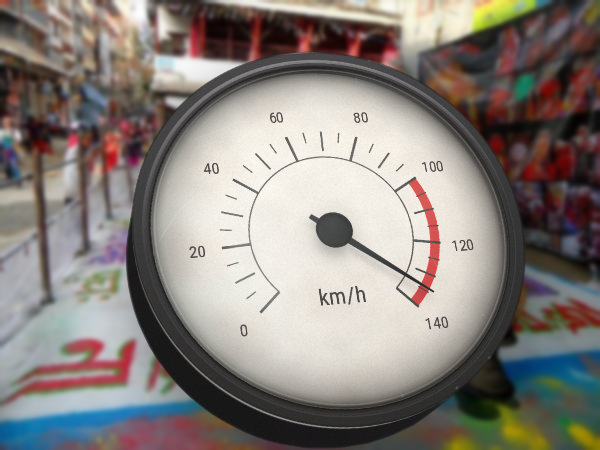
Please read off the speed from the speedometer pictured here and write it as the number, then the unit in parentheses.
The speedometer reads 135 (km/h)
